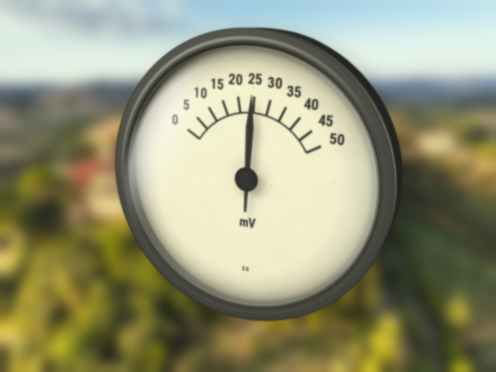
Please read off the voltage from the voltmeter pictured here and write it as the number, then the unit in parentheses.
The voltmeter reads 25 (mV)
